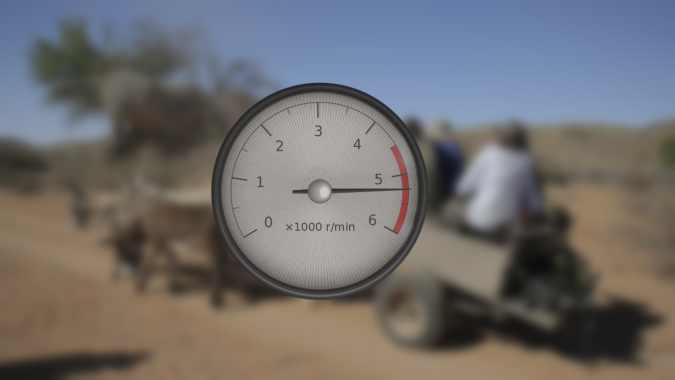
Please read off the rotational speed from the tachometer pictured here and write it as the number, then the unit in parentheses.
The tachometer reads 5250 (rpm)
